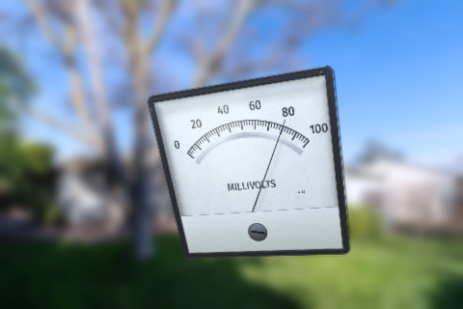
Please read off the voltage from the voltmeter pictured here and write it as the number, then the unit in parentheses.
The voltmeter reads 80 (mV)
